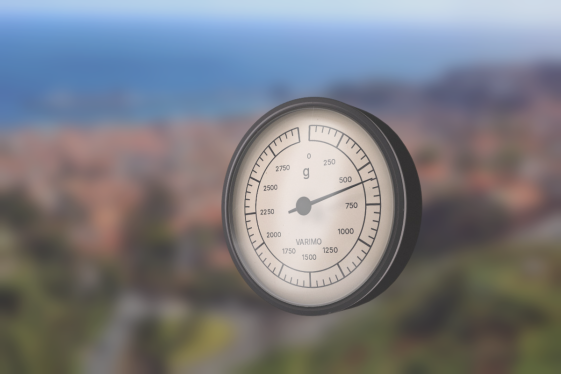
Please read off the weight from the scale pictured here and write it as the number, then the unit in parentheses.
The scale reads 600 (g)
